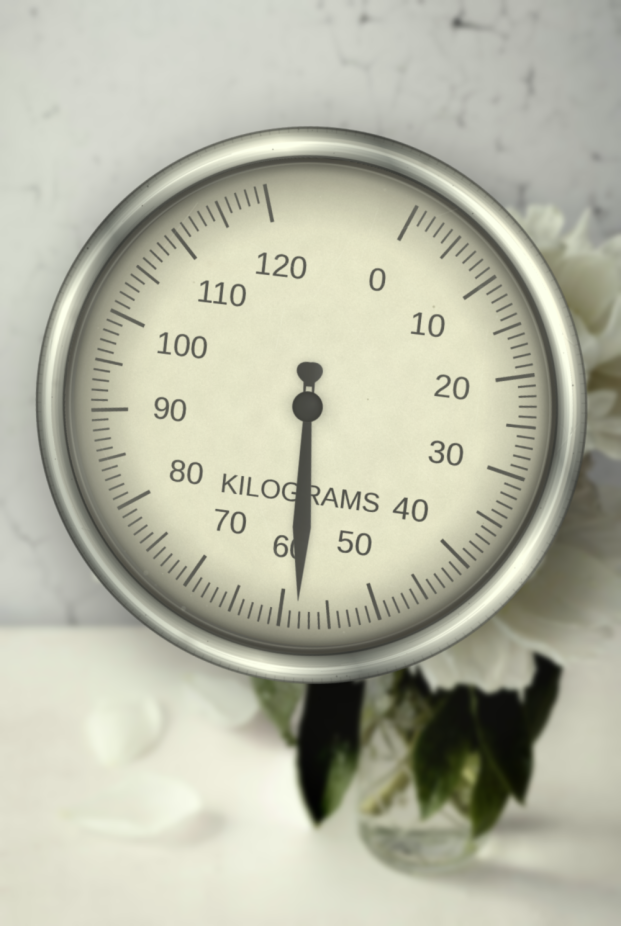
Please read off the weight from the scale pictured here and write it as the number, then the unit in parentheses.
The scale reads 58 (kg)
